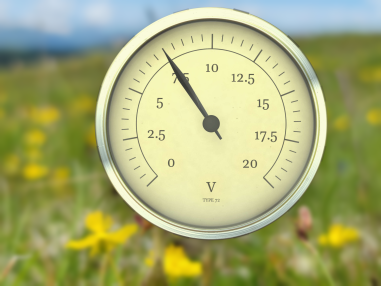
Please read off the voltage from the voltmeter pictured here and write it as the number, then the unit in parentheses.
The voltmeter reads 7.5 (V)
